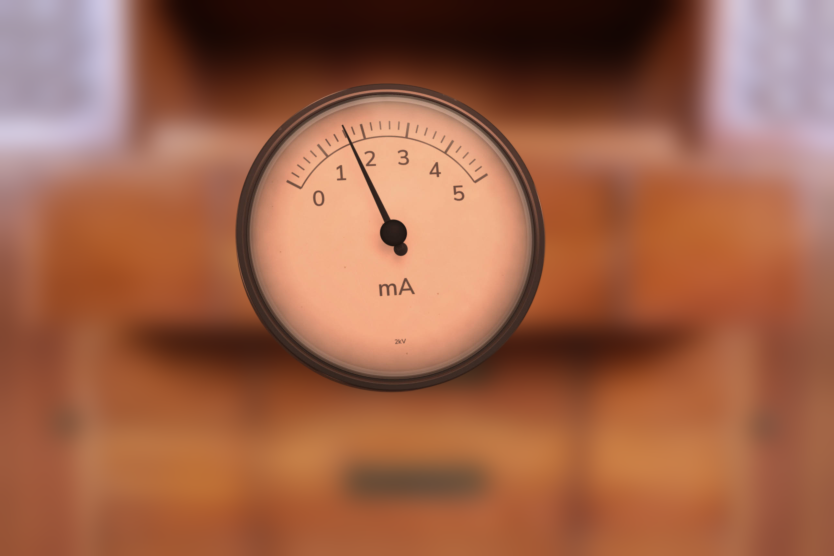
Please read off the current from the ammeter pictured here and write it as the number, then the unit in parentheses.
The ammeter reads 1.6 (mA)
